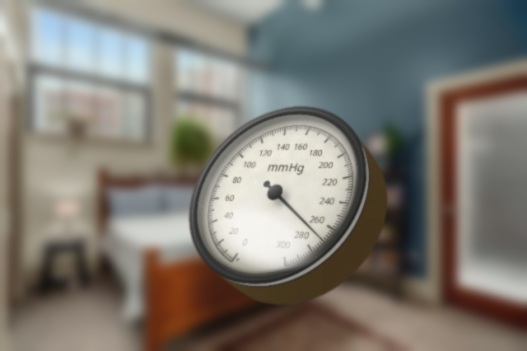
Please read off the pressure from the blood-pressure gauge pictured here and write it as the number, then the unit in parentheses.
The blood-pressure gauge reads 270 (mmHg)
